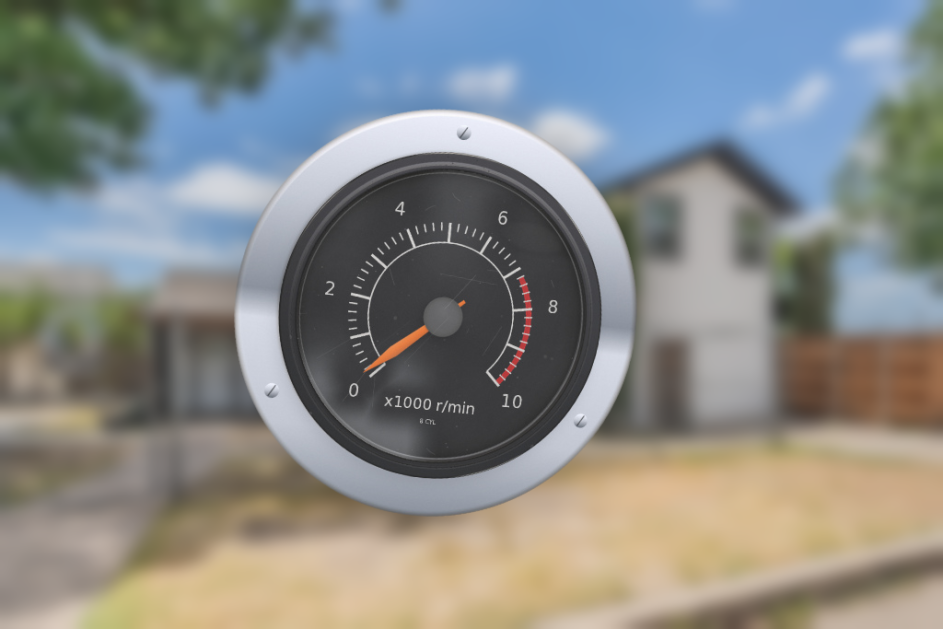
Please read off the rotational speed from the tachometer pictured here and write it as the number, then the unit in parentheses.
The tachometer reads 200 (rpm)
